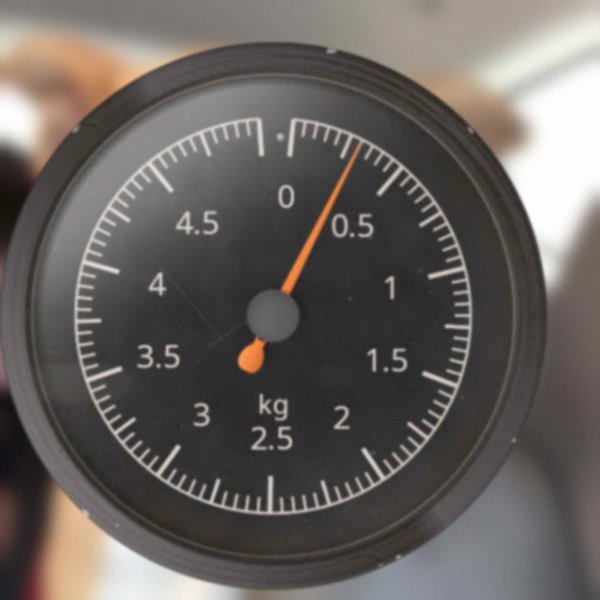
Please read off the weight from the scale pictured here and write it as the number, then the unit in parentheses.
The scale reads 0.3 (kg)
